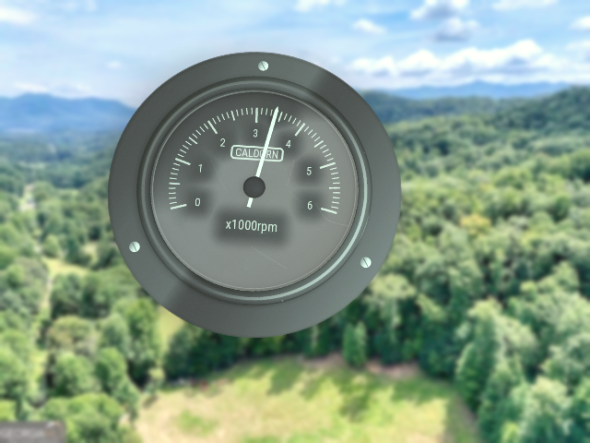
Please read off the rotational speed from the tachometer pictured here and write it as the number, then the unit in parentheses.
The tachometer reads 3400 (rpm)
